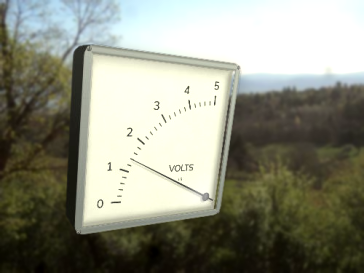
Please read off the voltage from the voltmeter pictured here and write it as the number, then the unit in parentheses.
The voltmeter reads 1.4 (V)
